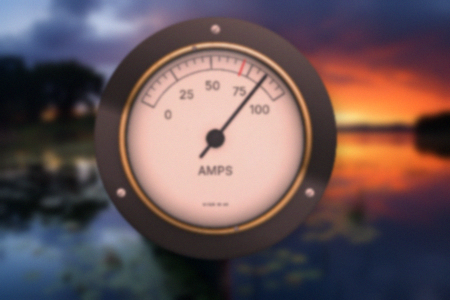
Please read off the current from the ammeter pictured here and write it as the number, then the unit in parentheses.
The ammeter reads 85 (A)
